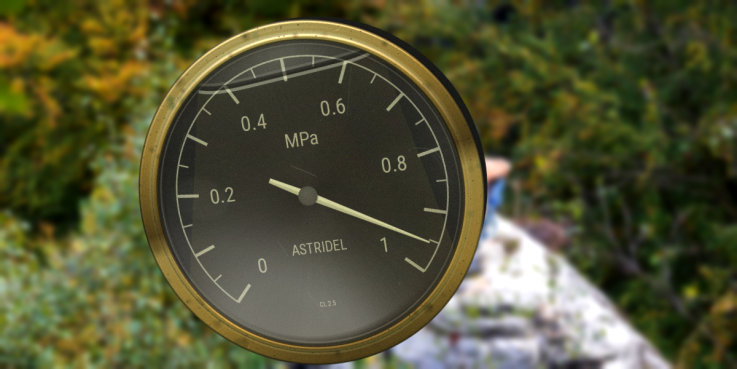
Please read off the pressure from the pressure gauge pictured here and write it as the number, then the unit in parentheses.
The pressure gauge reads 0.95 (MPa)
